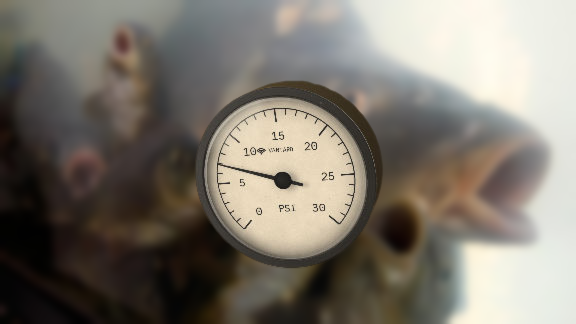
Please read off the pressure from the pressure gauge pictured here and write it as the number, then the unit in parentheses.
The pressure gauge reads 7 (psi)
